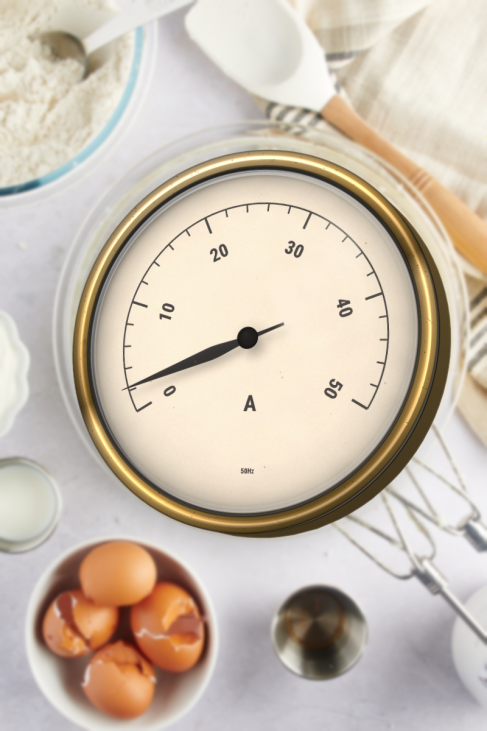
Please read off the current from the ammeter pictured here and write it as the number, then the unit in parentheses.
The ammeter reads 2 (A)
